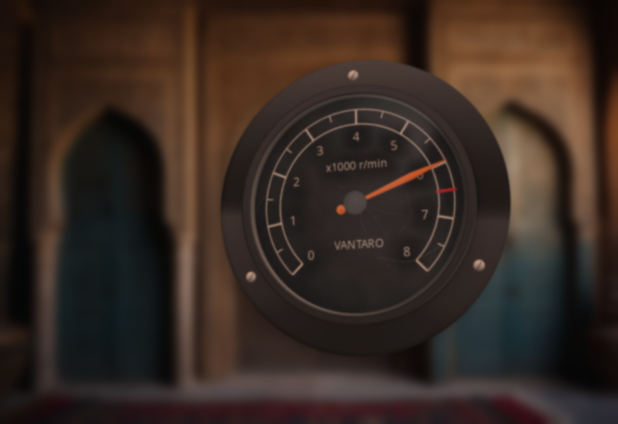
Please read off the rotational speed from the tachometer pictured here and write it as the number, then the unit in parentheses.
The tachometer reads 6000 (rpm)
